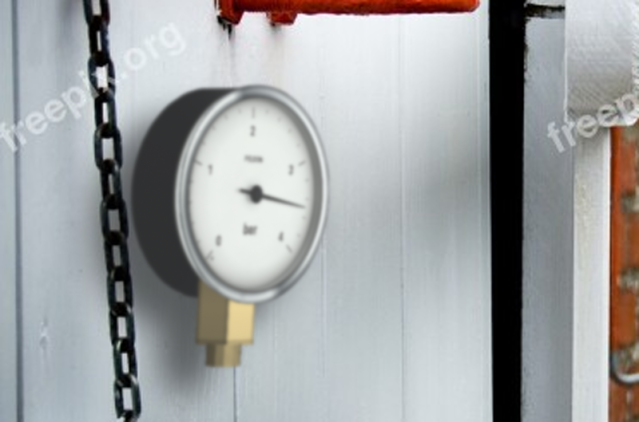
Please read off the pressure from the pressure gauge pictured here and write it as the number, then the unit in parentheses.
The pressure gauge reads 3.5 (bar)
